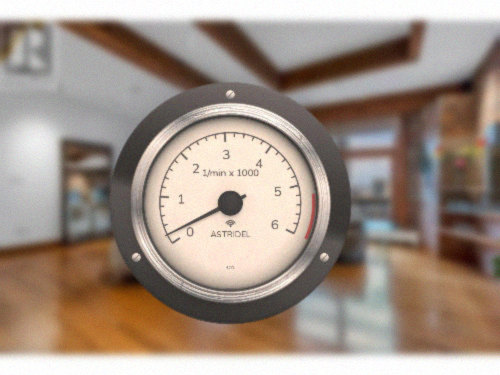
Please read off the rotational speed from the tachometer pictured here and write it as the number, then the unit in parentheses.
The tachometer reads 200 (rpm)
